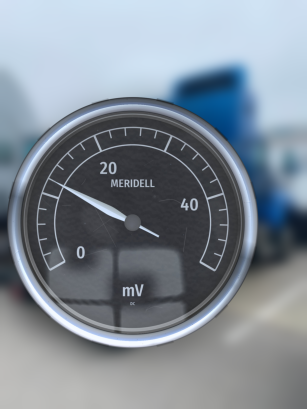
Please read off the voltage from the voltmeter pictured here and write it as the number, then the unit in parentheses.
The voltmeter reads 12 (mV)
